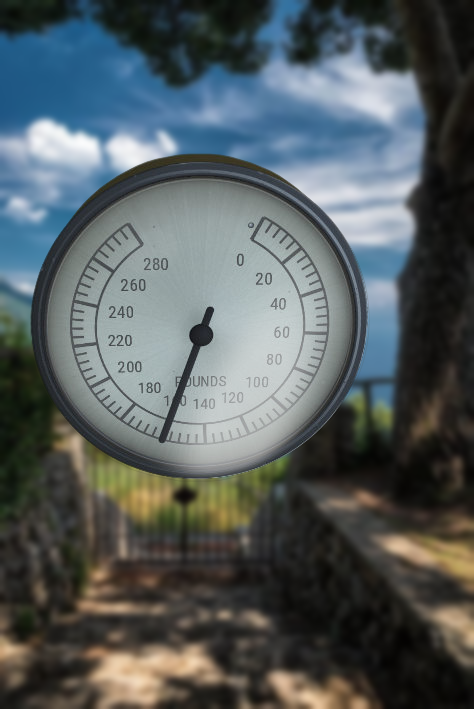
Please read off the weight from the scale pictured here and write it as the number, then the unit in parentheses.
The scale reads 160 (lb)
